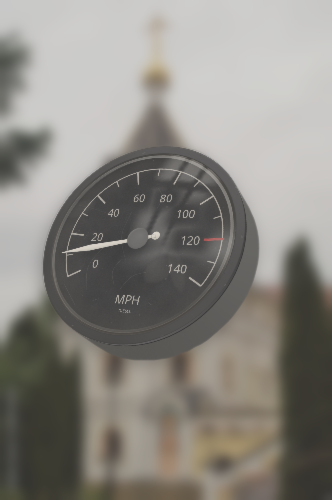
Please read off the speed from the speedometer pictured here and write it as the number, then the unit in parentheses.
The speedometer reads 10 (mph)
